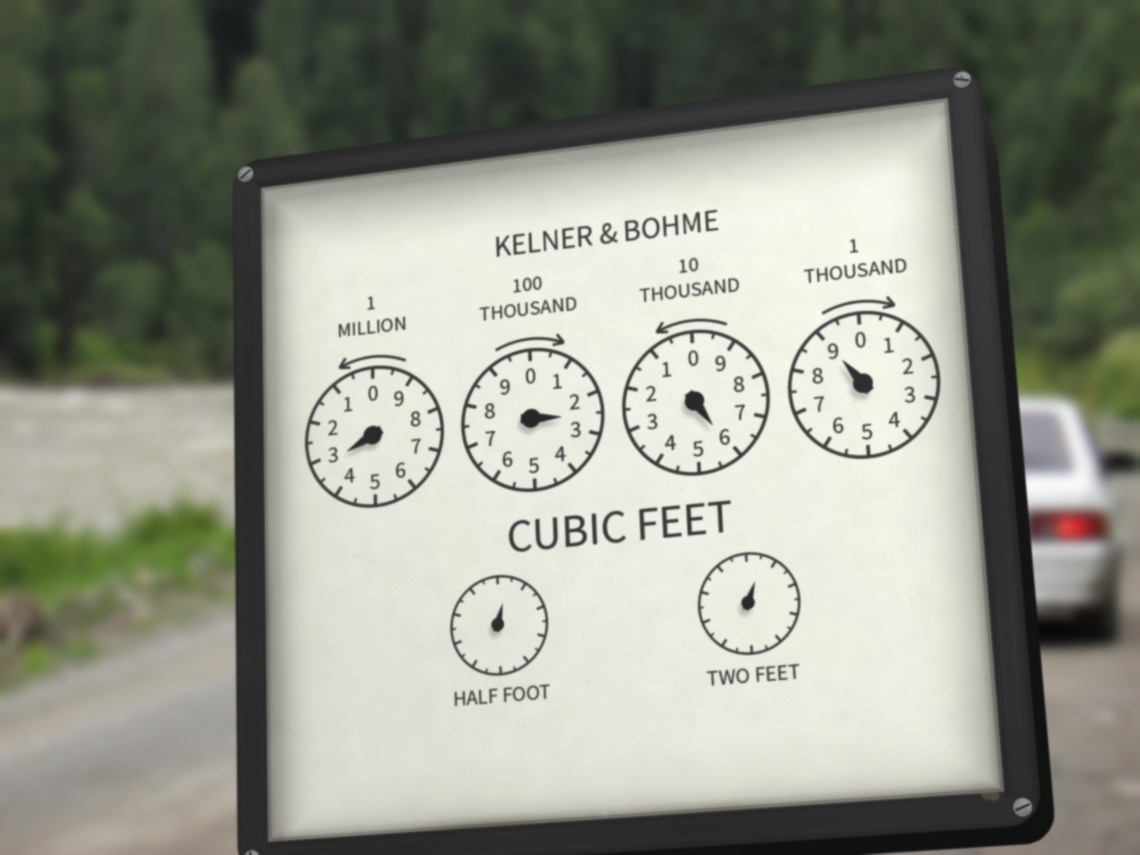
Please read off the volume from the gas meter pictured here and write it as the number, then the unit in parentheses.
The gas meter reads 325900 (ft³)
